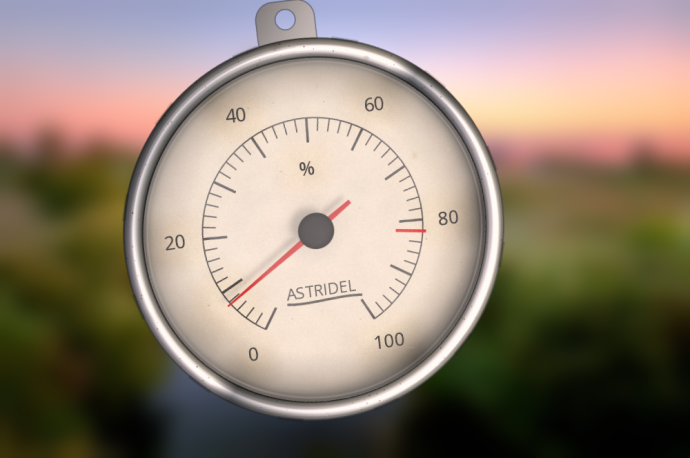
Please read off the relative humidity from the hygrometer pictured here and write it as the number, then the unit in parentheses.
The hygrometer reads 8 (%)
